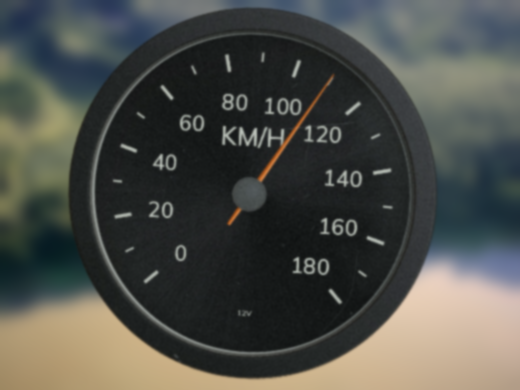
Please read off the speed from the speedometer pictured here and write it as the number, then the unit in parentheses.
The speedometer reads 110 (km/h)
